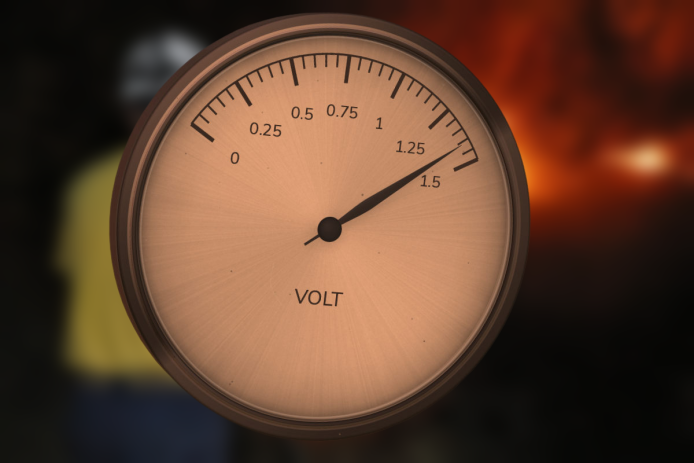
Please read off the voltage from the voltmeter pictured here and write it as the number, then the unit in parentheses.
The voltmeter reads 1.4 (V)
